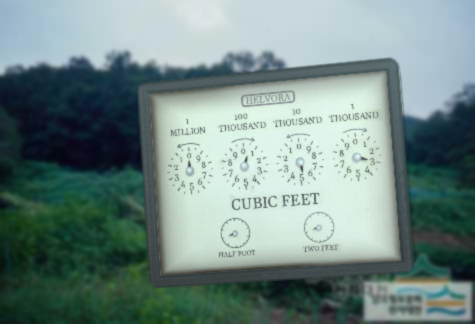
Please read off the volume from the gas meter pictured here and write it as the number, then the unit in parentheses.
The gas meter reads 5300 (ft³)
